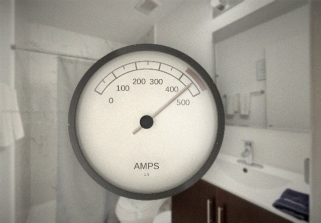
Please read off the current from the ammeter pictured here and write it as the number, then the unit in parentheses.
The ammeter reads 450 (A)
